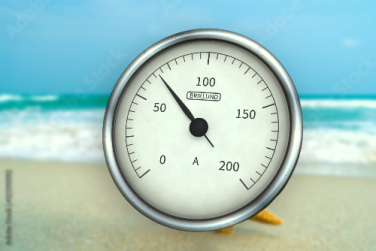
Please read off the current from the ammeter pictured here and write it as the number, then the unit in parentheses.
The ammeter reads 67.5 (A)
